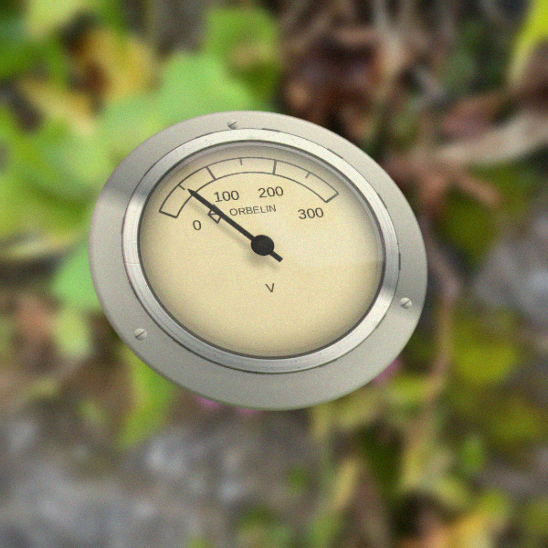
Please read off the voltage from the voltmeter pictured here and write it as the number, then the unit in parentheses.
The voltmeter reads 50 (V)
